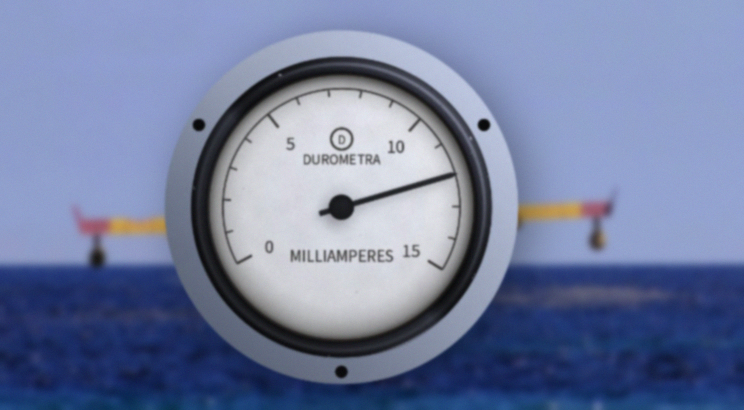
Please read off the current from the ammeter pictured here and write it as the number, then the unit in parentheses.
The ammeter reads 12 (mA)
